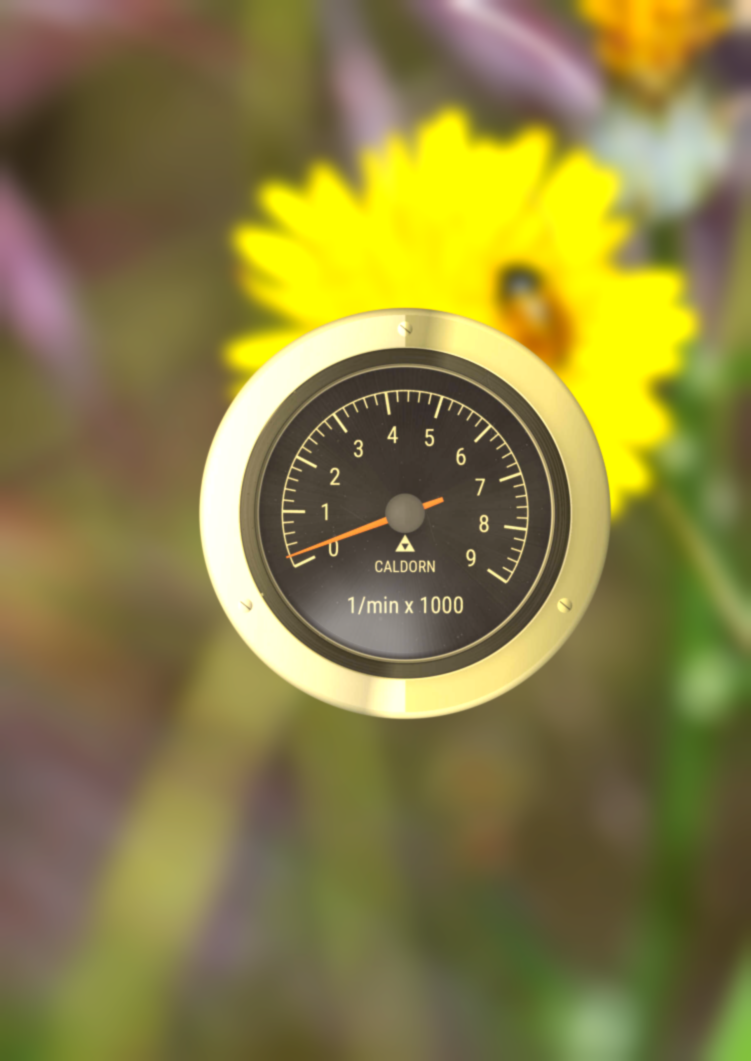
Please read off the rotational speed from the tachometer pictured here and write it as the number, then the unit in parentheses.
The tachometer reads 200 (rpm)
